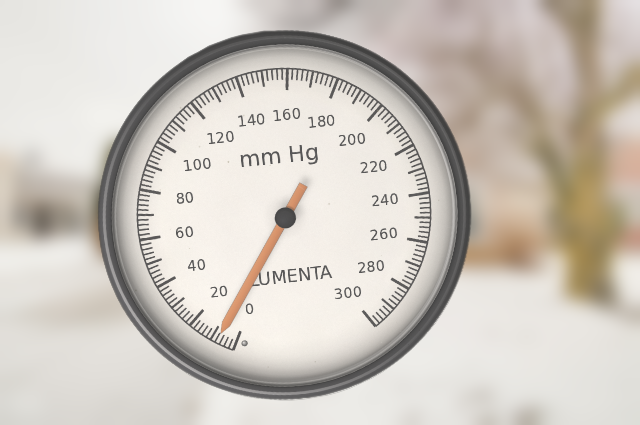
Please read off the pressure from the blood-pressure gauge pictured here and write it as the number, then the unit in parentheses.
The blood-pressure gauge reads 8 (mmHg)
